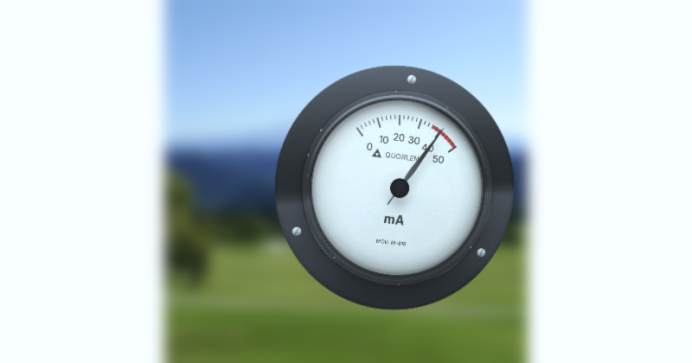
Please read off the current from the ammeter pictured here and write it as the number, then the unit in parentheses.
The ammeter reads 40 (mA)
